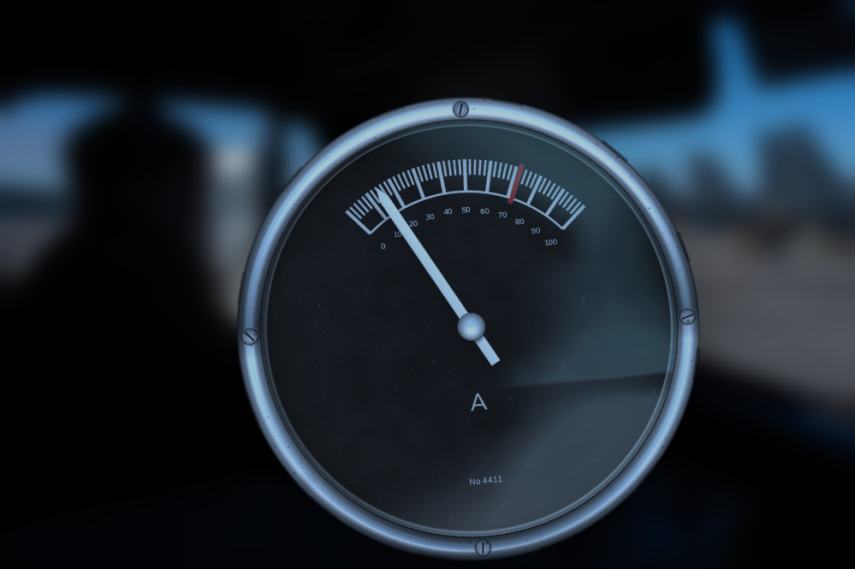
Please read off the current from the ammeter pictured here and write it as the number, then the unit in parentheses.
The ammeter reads 14 (A)
